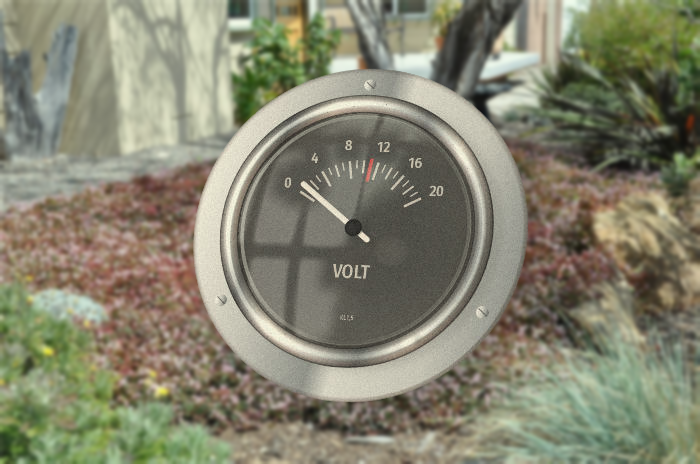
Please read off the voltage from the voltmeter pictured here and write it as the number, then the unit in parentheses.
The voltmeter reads 1 (V)
